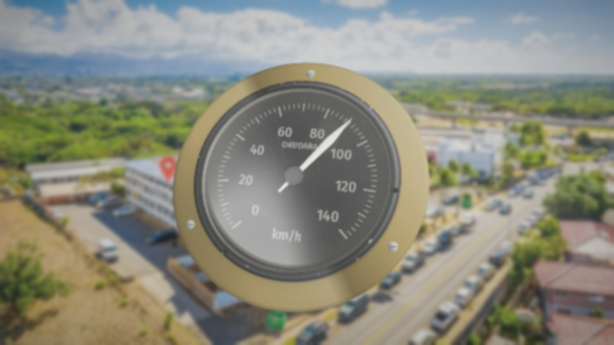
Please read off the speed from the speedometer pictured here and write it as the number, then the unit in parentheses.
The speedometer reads 90 (km/h)
